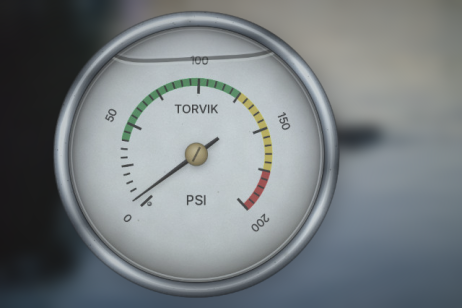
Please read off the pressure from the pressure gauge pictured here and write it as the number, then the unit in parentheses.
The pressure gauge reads 5 (psi)
